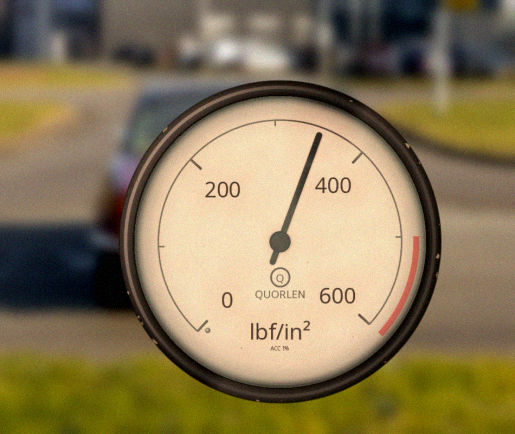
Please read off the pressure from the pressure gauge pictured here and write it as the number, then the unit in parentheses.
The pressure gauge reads 350 (psi)
